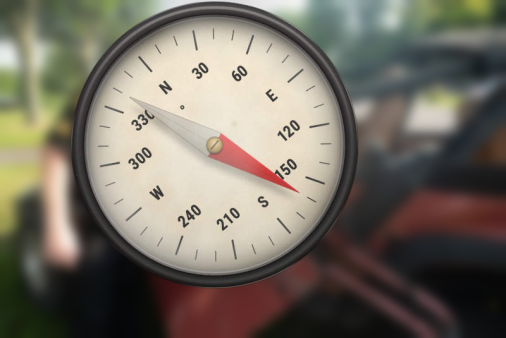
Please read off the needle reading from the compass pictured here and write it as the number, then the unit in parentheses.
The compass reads 160 (°)
